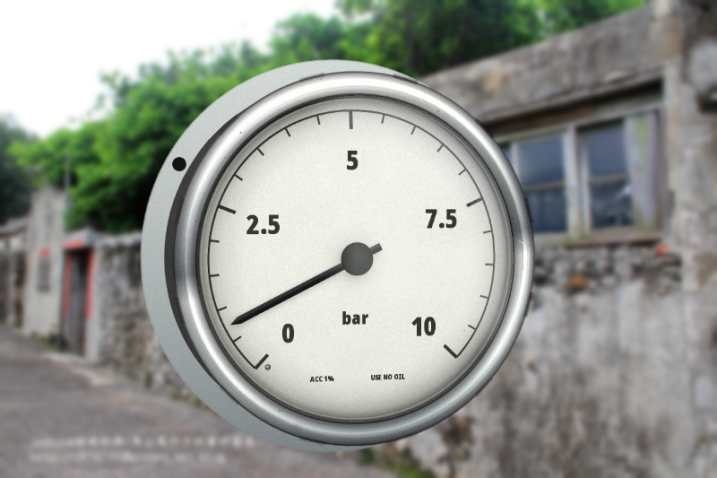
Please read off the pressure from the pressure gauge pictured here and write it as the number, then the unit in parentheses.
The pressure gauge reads 0.75 (bar)
